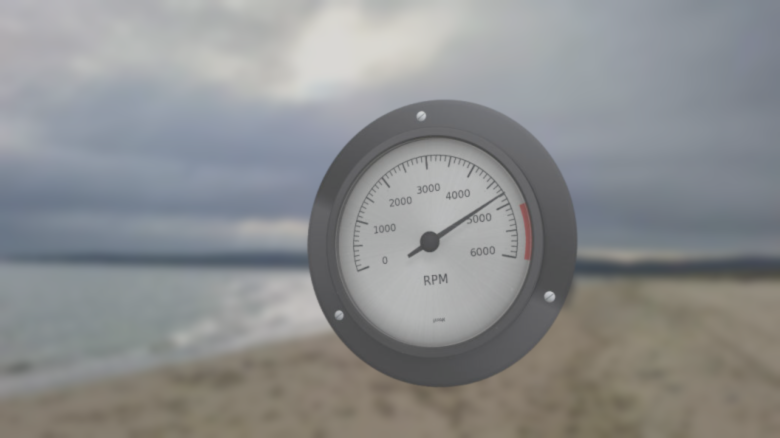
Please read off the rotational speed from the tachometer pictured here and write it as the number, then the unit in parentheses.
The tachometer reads 4800 (rpm)
